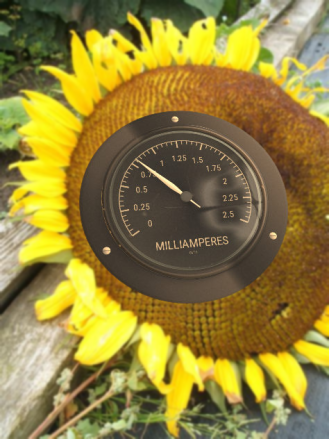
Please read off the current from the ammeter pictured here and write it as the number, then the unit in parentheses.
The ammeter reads 0.8 (mA)
